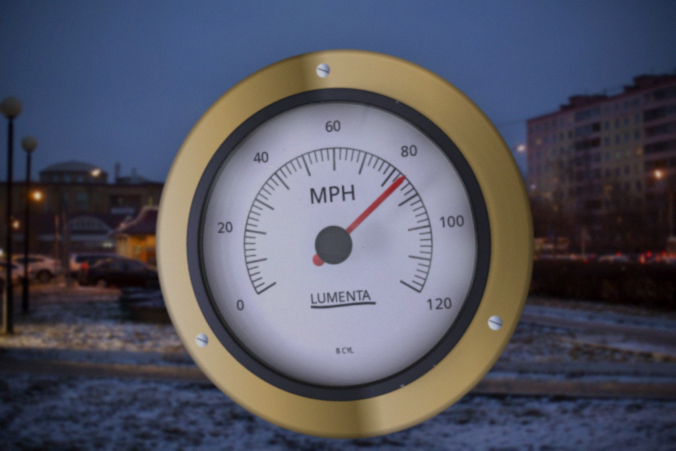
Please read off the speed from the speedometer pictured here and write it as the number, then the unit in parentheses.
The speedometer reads 84 (mph)
